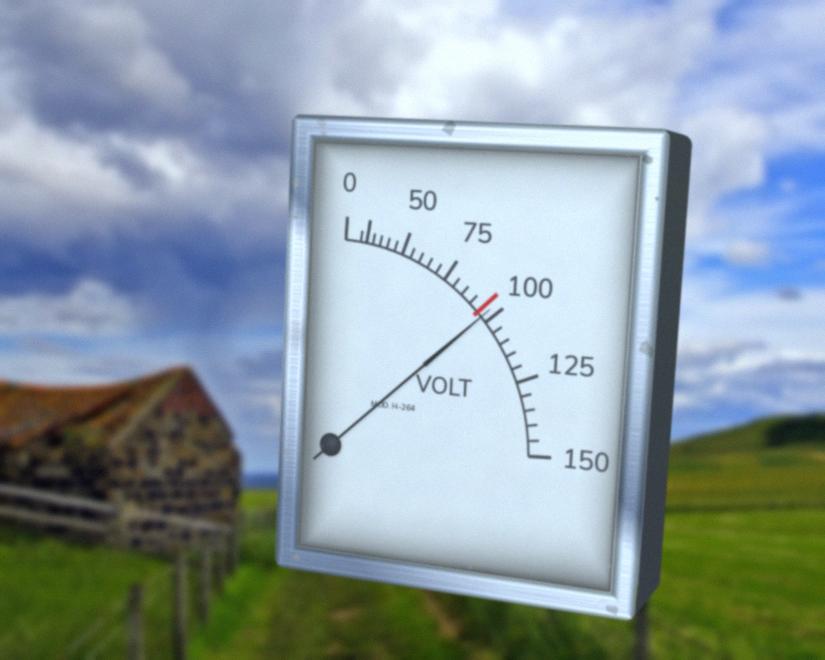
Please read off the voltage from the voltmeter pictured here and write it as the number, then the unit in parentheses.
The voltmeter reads 97.5 (V)
